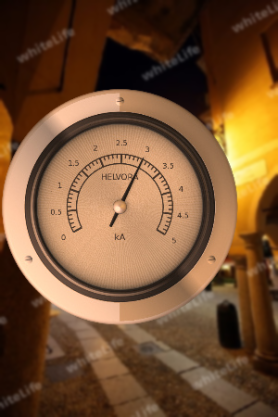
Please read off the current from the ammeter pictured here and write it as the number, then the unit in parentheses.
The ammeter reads 3 (kA)
